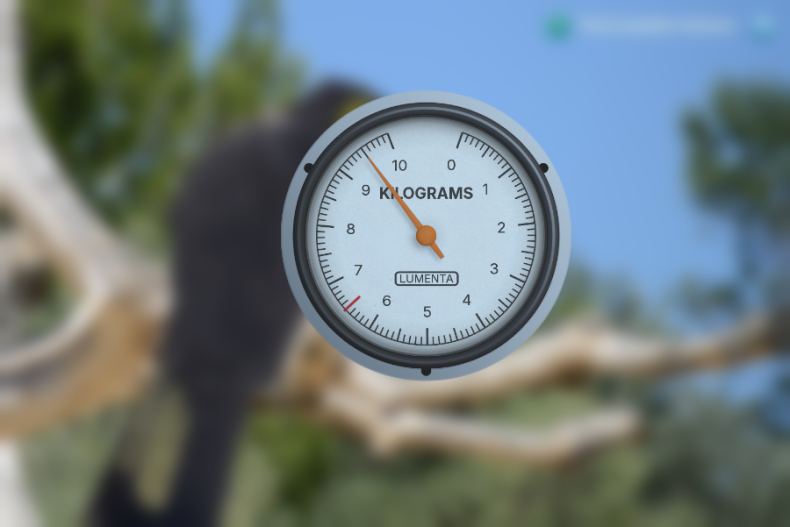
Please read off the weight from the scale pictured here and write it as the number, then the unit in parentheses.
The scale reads 9.5 (kg)
